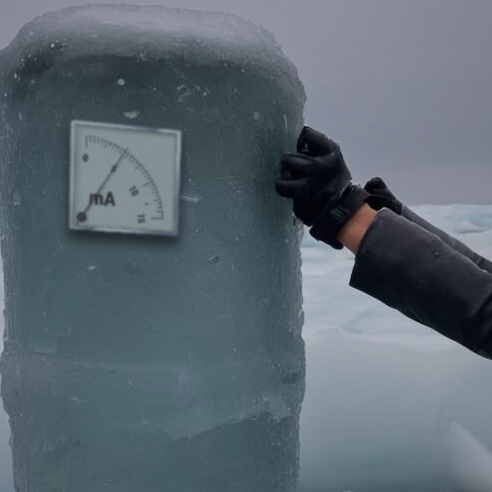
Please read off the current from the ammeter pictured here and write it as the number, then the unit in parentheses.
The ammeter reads 5 (mA)
